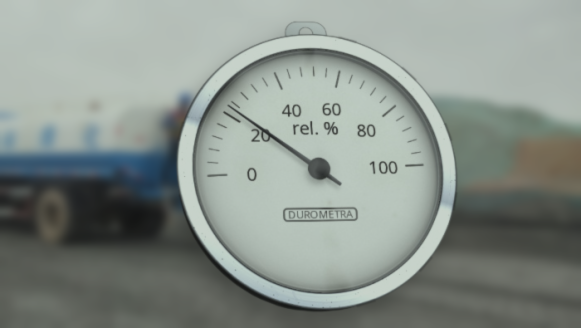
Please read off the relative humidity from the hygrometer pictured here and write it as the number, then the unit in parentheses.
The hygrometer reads 22 (%)
